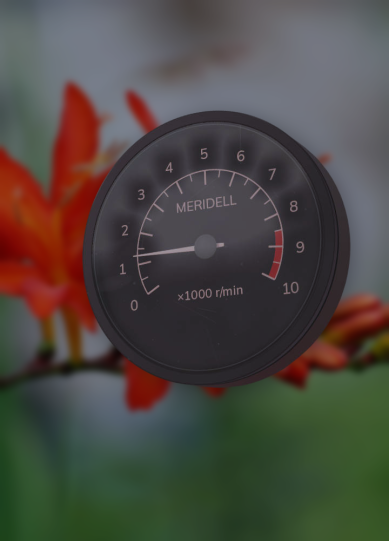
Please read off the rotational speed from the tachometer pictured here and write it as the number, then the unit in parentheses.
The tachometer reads 1250 (rpm)
